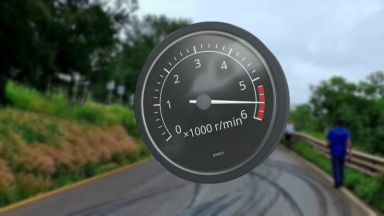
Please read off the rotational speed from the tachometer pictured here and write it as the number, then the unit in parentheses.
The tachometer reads 5600 (rpm)
